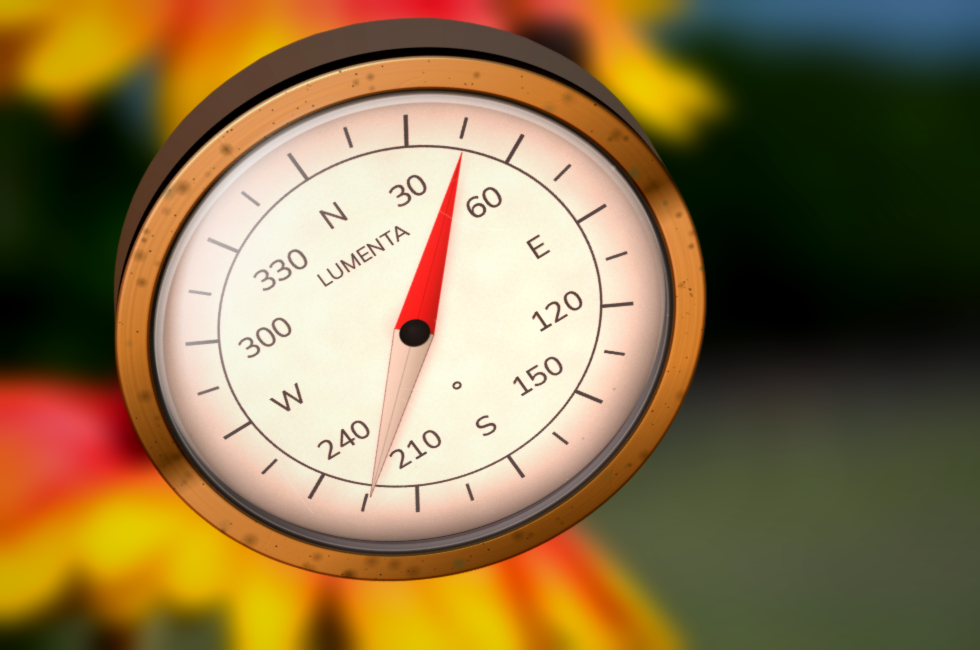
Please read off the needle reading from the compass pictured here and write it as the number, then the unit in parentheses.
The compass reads 45 (°)
